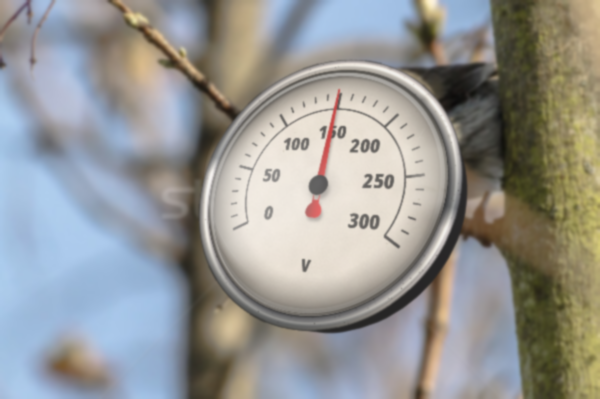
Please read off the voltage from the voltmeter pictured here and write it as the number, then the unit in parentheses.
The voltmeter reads 150 (V)
